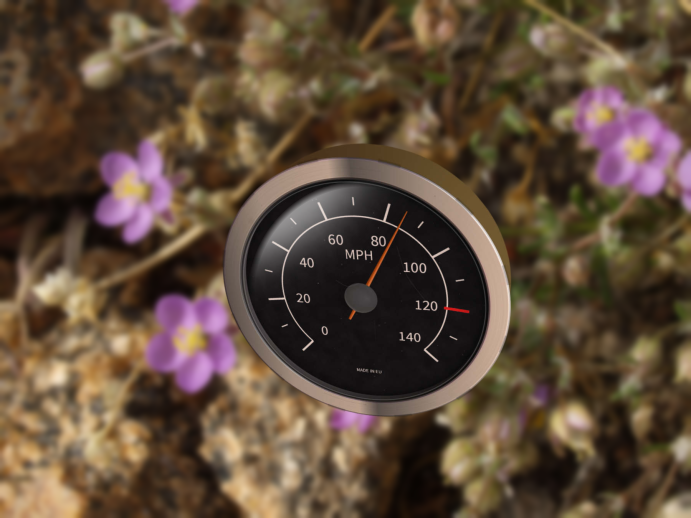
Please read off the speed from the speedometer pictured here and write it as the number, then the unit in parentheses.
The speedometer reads 85 (mph)
